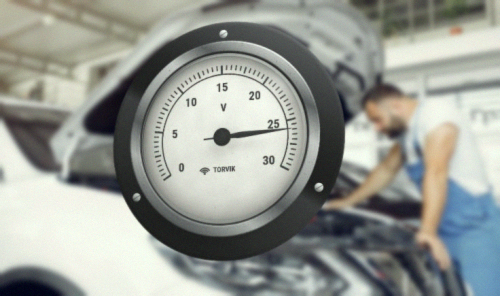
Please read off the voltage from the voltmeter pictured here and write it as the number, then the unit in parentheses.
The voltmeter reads 26 (V)
